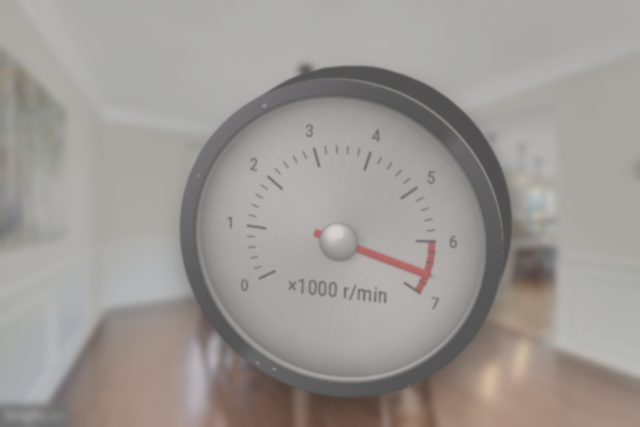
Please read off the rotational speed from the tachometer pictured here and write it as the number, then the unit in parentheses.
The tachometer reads 6600 (rpm)
